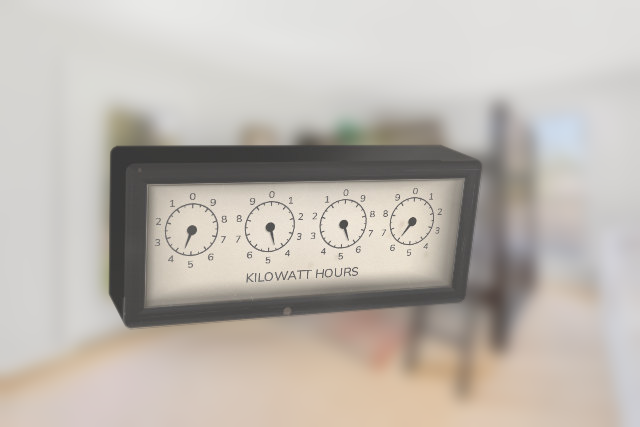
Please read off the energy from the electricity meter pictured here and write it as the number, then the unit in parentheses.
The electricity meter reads 4456 (kWh)
